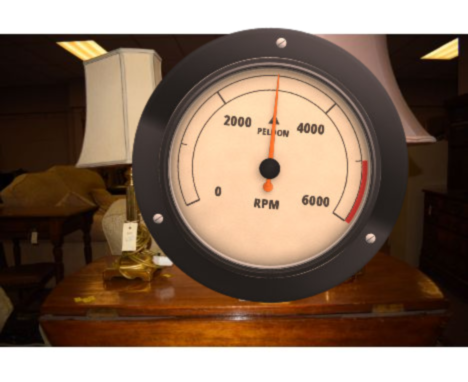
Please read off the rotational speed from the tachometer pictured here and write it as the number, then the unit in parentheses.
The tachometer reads 3000 (rpm)
